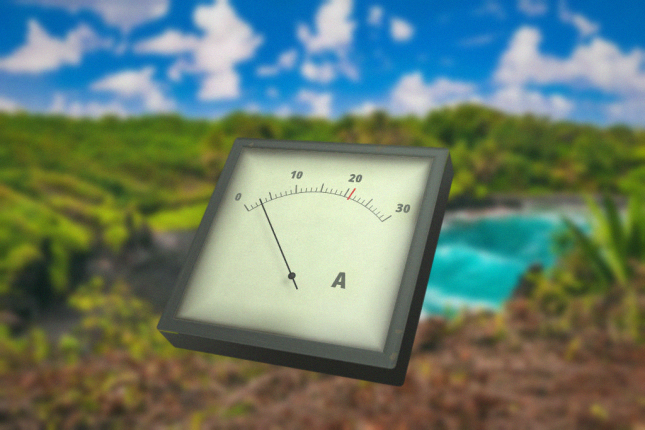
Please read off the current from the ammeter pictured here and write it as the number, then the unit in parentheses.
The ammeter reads 3 (A)
